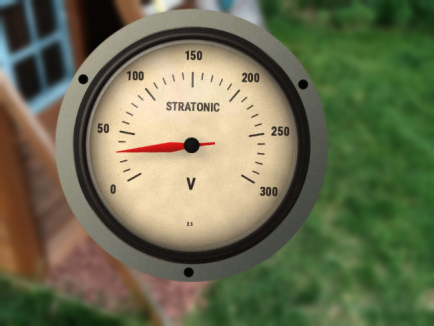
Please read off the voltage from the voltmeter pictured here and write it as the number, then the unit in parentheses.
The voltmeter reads 30 (V)
